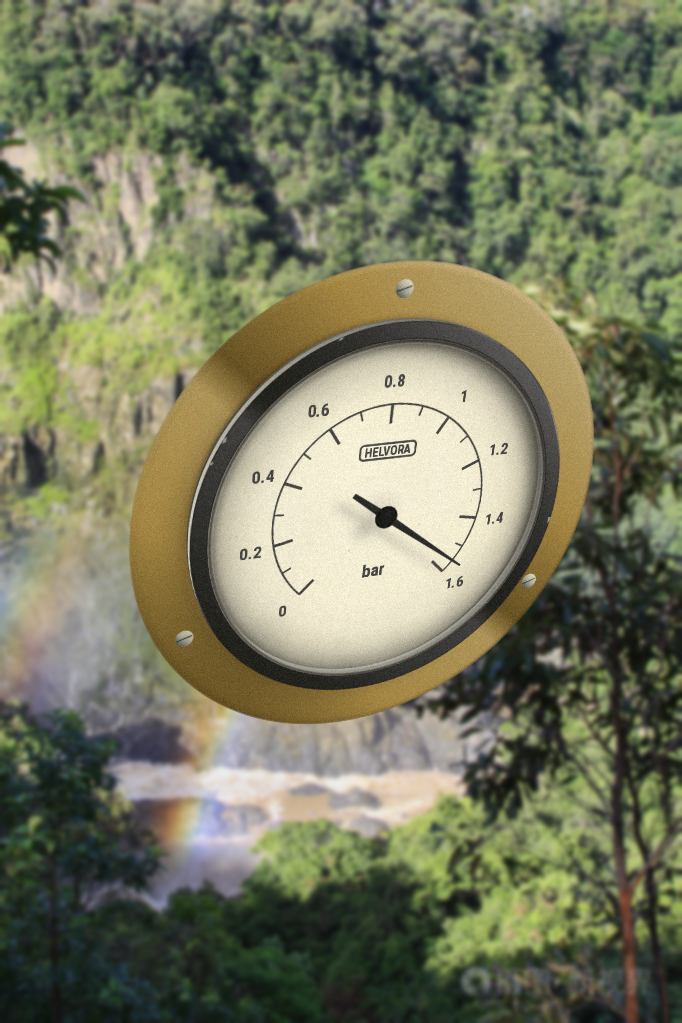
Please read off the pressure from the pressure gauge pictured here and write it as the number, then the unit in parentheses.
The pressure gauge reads 1.55 (bar)
